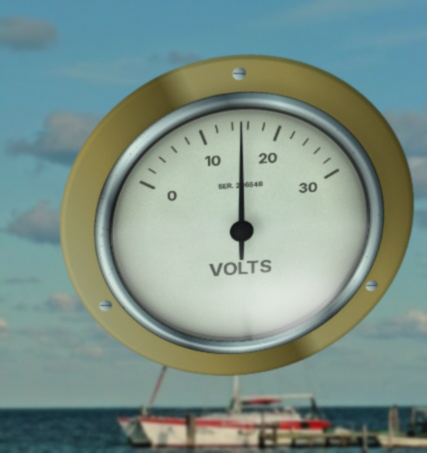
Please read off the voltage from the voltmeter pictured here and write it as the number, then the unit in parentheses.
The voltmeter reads 15 (V)
